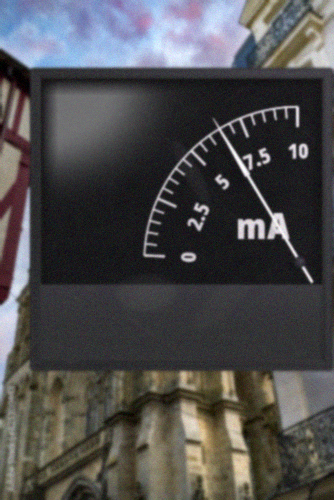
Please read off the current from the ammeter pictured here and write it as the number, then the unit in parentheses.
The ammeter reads 6.5 (mA)
